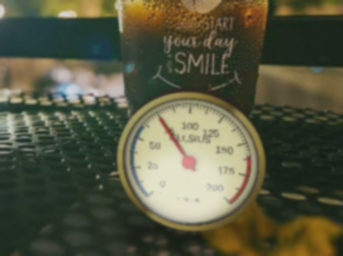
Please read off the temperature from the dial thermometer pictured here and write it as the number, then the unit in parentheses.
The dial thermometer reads 75 (°C)
